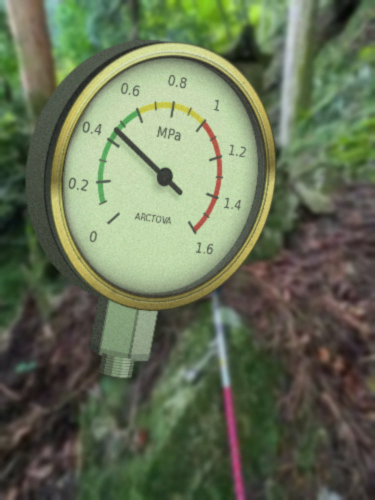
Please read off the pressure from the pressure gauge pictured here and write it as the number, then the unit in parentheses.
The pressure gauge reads 0.45 (MPa)
